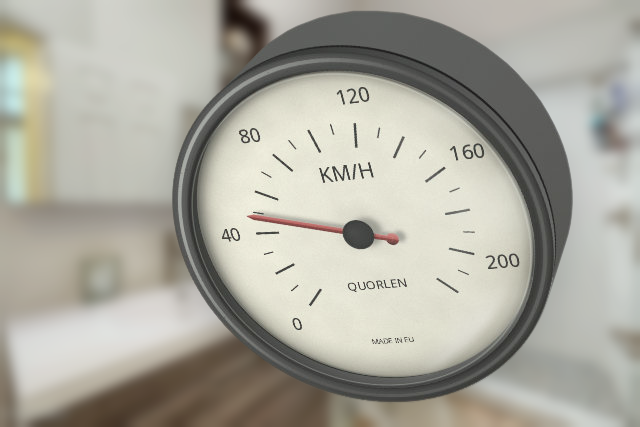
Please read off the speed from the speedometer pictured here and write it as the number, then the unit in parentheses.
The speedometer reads 50 (km/h)
